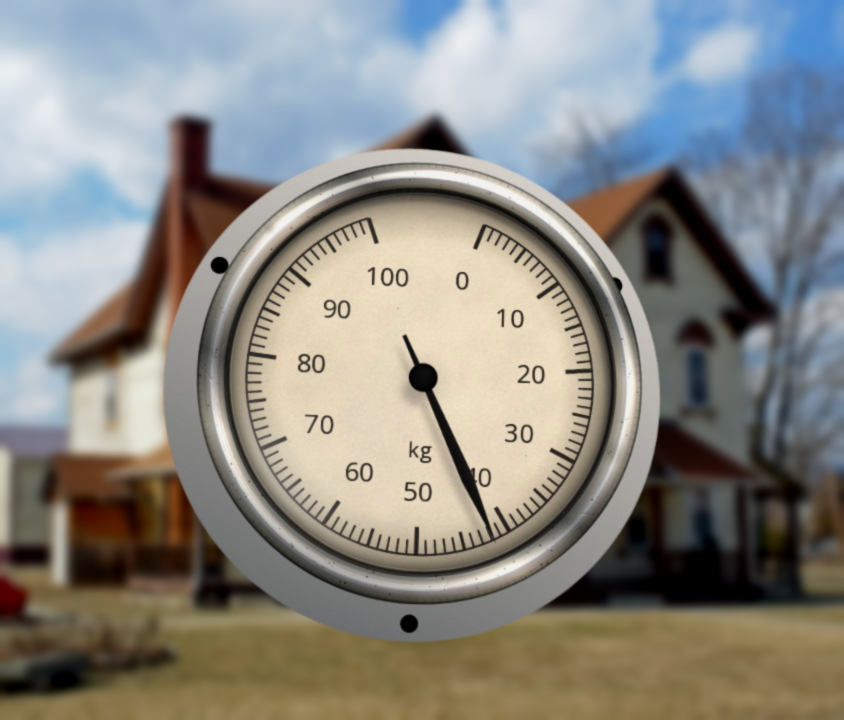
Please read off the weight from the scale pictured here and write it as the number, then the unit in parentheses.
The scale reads 42 (kg)
